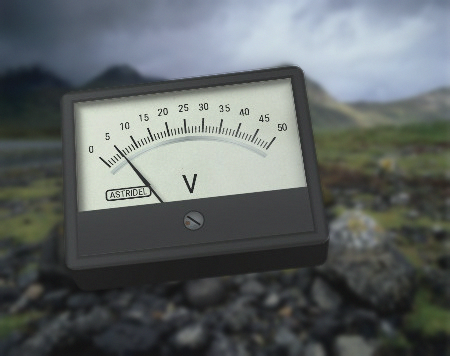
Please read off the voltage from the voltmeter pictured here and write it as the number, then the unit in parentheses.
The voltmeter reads 5 (V)
